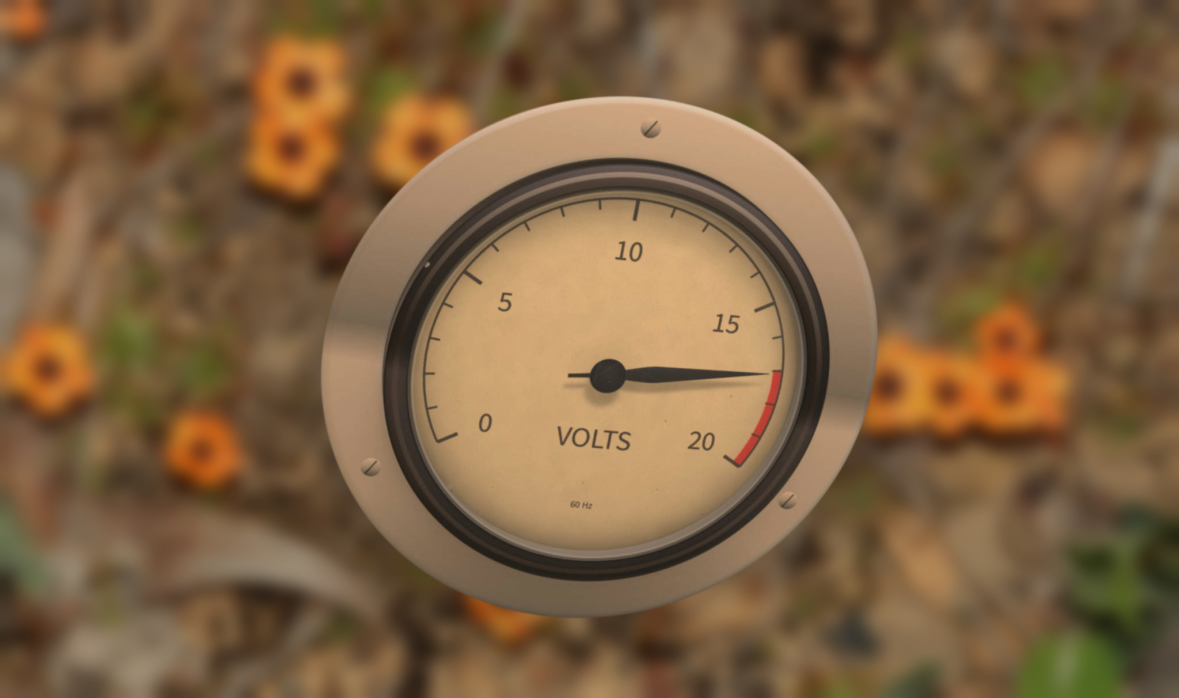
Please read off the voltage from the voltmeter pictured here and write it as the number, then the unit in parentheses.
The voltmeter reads 17 (V)
